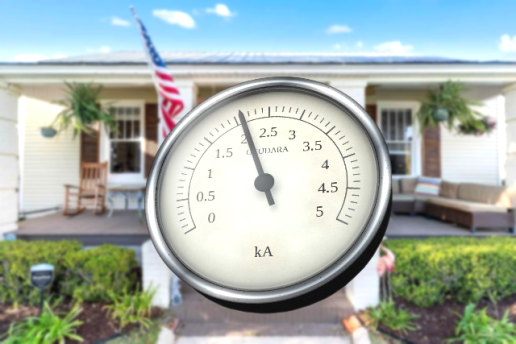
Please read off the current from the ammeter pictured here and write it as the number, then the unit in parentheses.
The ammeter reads 2.1 (kA)
